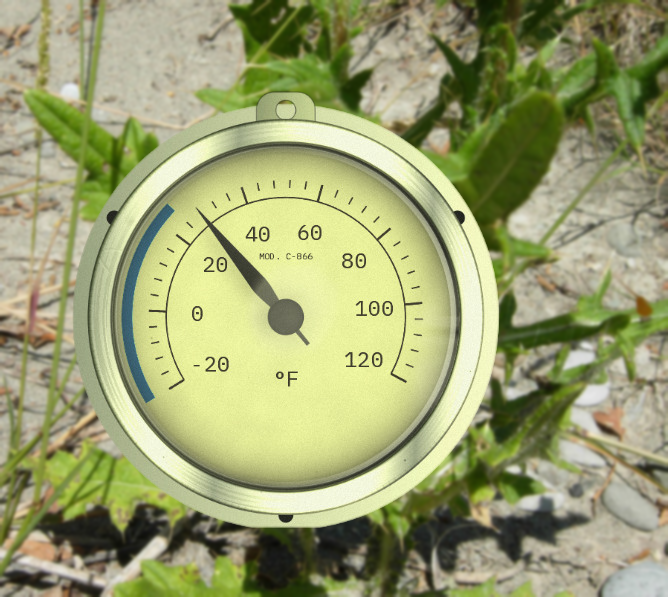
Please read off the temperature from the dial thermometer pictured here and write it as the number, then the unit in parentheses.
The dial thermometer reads 28 (°F)
